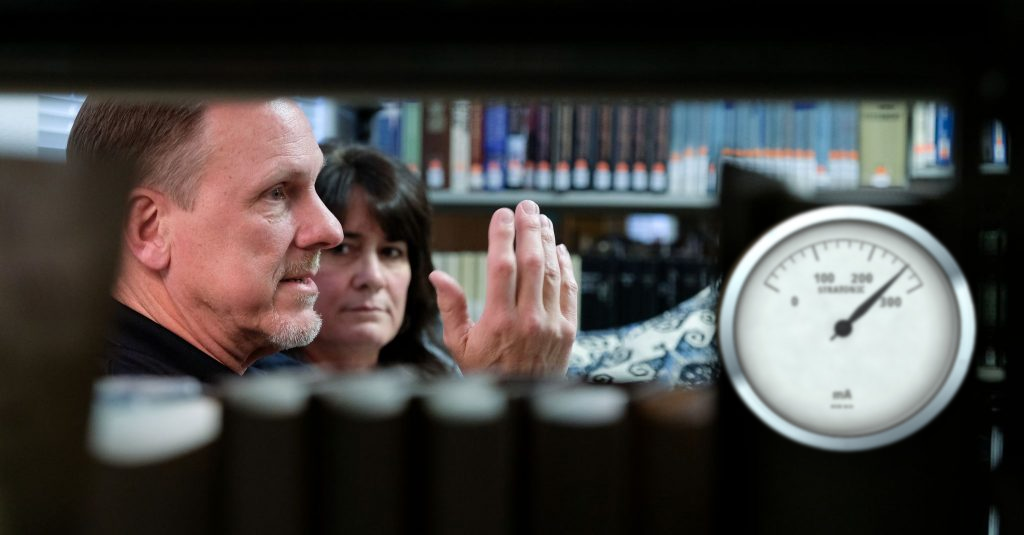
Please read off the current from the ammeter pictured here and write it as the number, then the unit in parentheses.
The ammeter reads 260 (mA)
